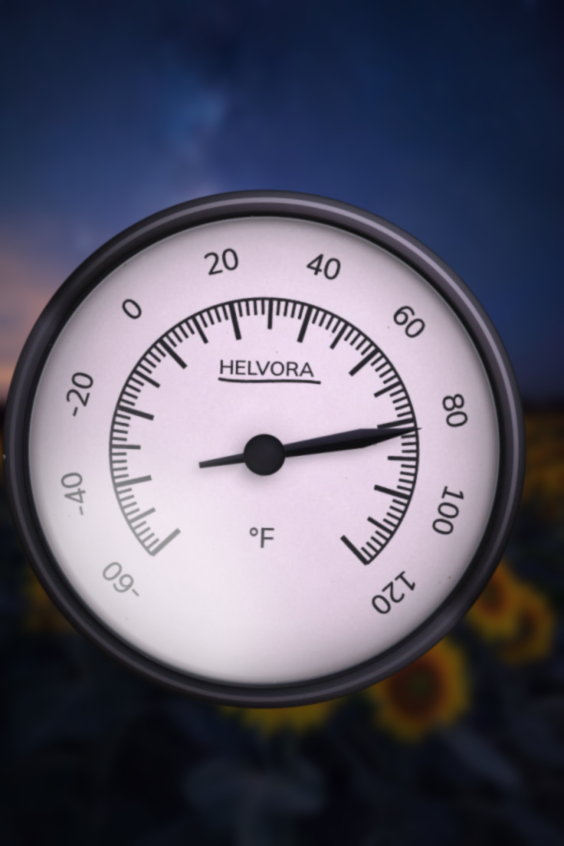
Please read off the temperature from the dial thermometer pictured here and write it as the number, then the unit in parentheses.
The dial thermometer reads 82 (°F)
